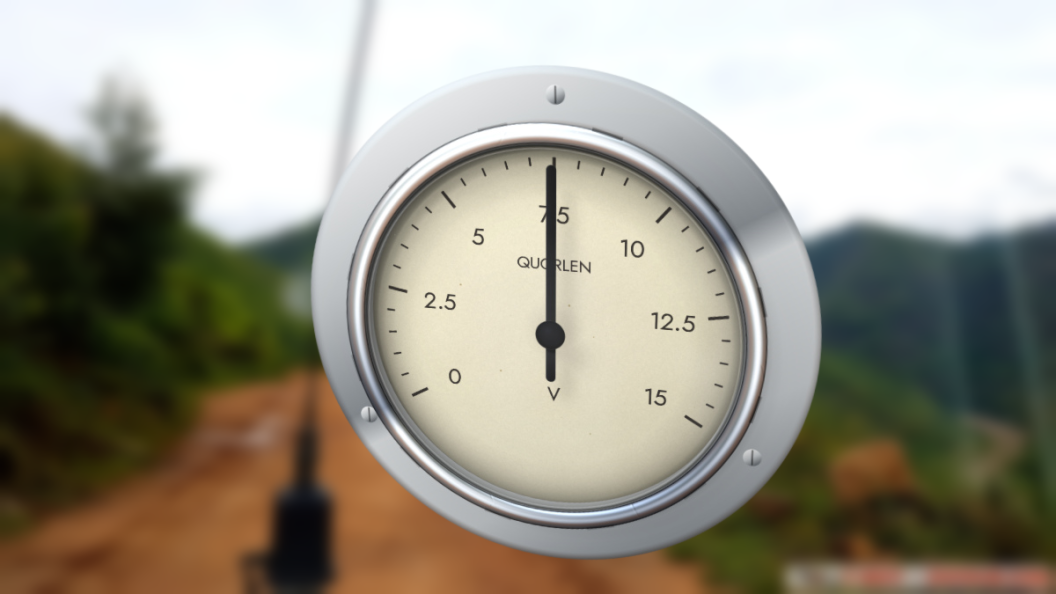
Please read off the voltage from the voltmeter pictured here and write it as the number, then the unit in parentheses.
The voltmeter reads 7.5 (V)
